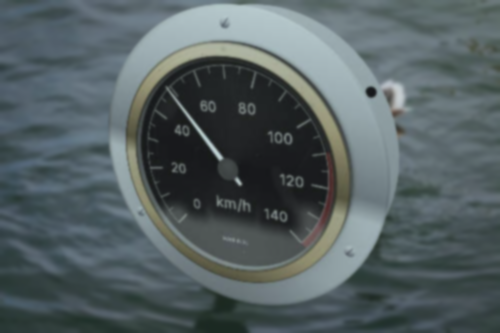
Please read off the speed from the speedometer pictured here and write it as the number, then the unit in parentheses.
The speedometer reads 50 (km/h)
